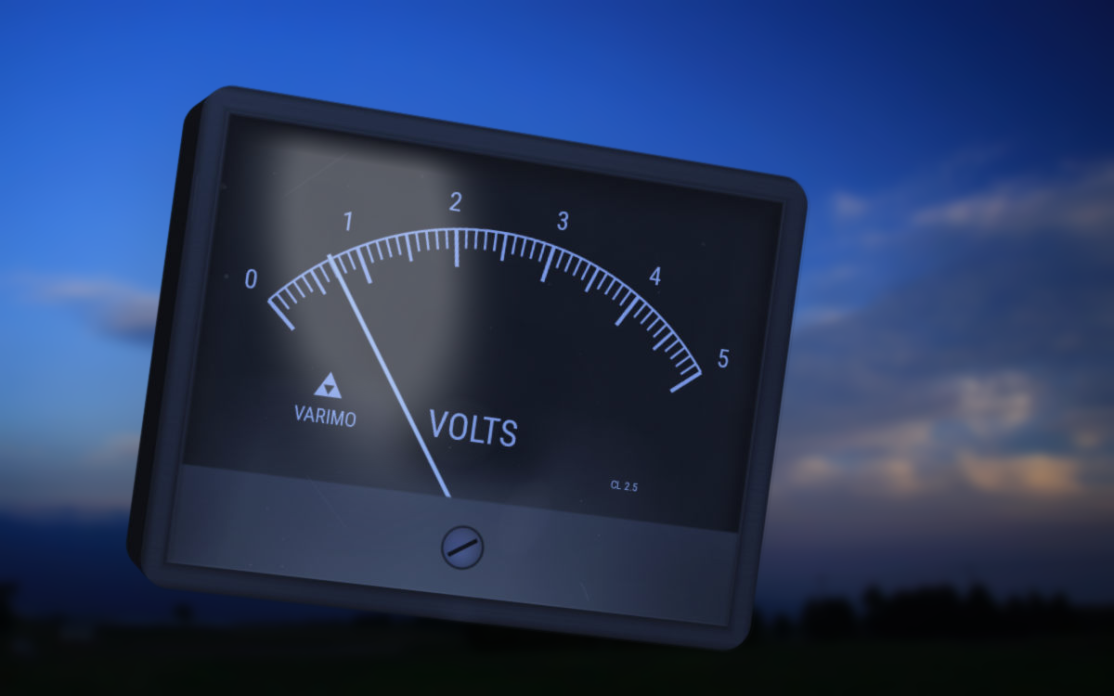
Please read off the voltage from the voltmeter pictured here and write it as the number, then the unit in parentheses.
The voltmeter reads 0.7 (V)
